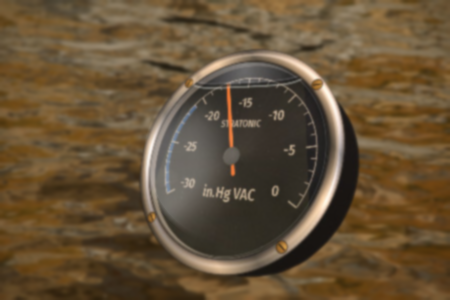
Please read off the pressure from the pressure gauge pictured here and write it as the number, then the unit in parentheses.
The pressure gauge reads -17 (inHg)
